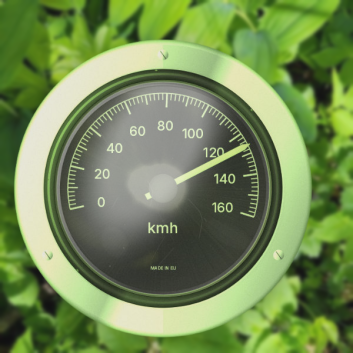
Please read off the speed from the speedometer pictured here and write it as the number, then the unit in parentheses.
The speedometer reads 126 (km/h)
